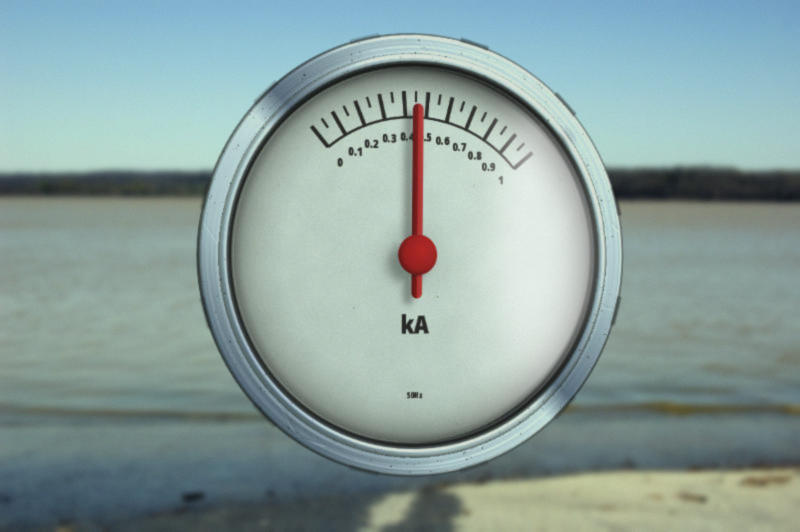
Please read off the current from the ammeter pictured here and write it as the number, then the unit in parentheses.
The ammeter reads 0.45 (kA)
